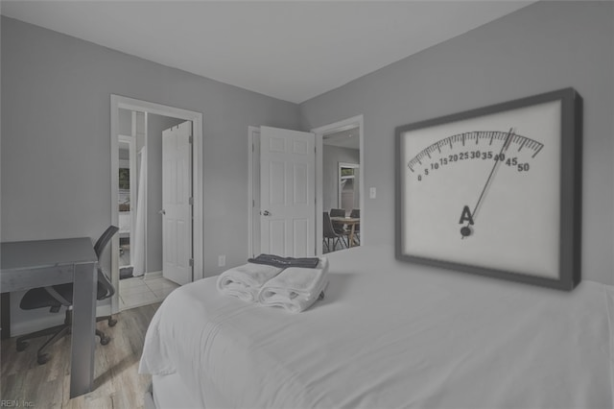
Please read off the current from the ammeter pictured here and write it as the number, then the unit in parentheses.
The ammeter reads 40 (A)
